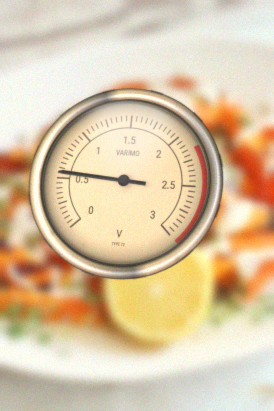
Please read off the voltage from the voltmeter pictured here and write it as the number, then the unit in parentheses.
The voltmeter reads 0.55 (V)
